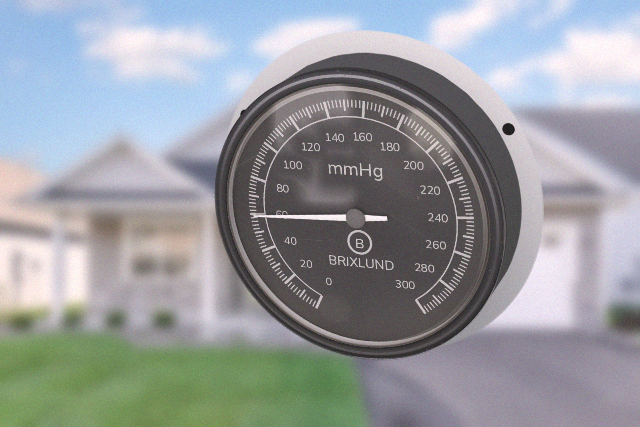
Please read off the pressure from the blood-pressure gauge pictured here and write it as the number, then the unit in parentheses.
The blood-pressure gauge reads 60 (mmHg)
